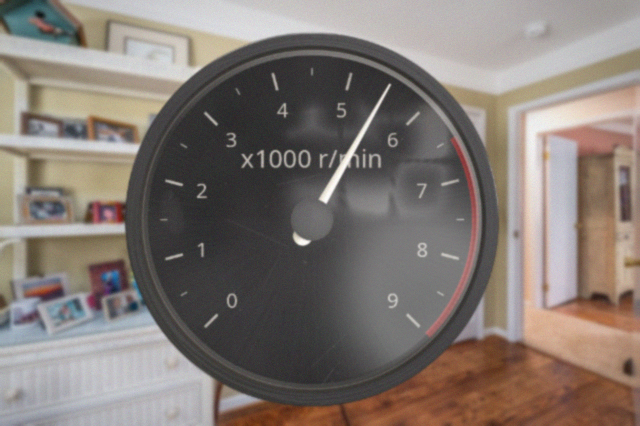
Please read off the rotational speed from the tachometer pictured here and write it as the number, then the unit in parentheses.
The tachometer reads 5500 (rpm)
